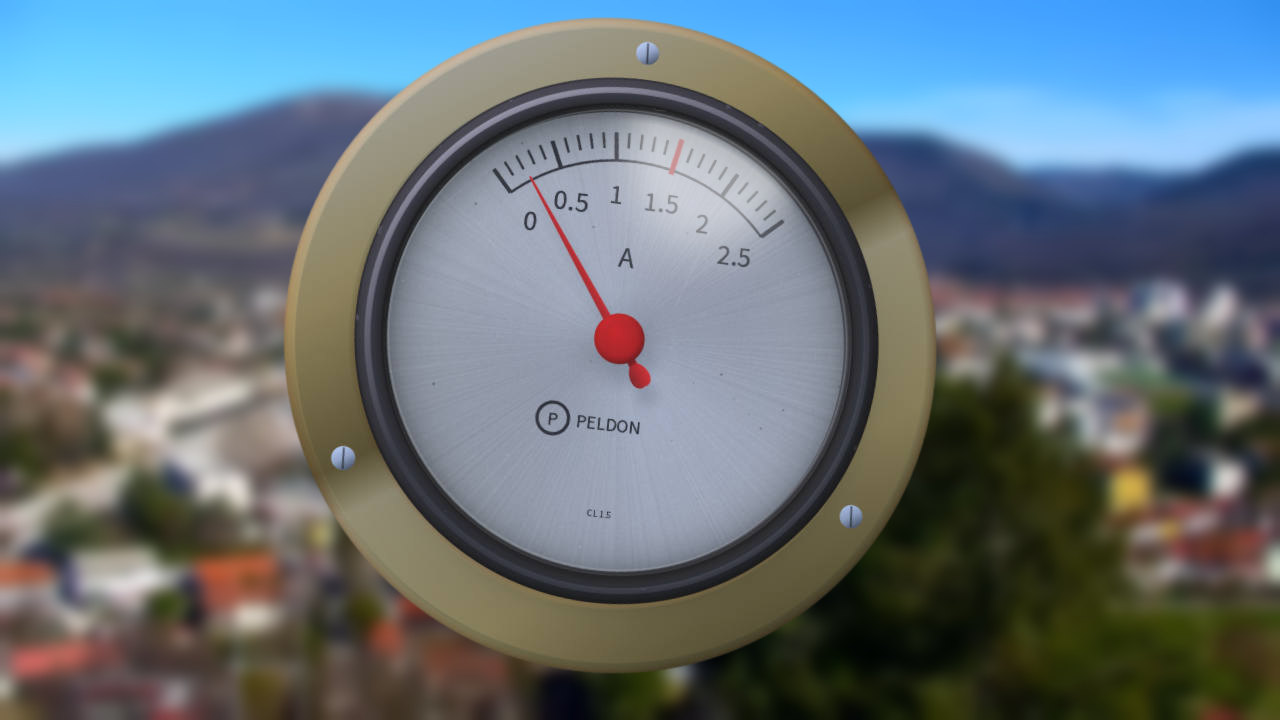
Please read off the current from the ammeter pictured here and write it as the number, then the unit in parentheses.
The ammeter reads 0.2 (A)
